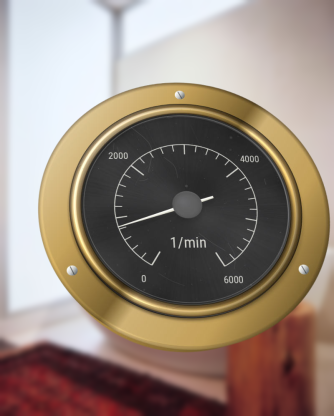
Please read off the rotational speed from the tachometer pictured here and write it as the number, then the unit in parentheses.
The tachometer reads 800 (rpm)
